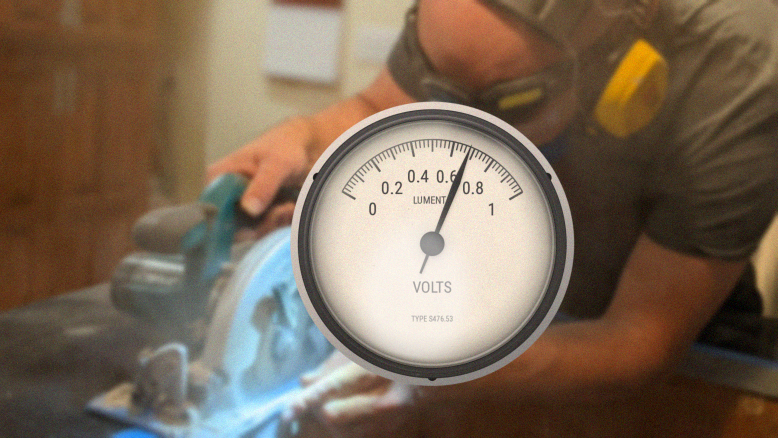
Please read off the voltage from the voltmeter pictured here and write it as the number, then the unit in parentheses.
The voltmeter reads 0.68 (V)
